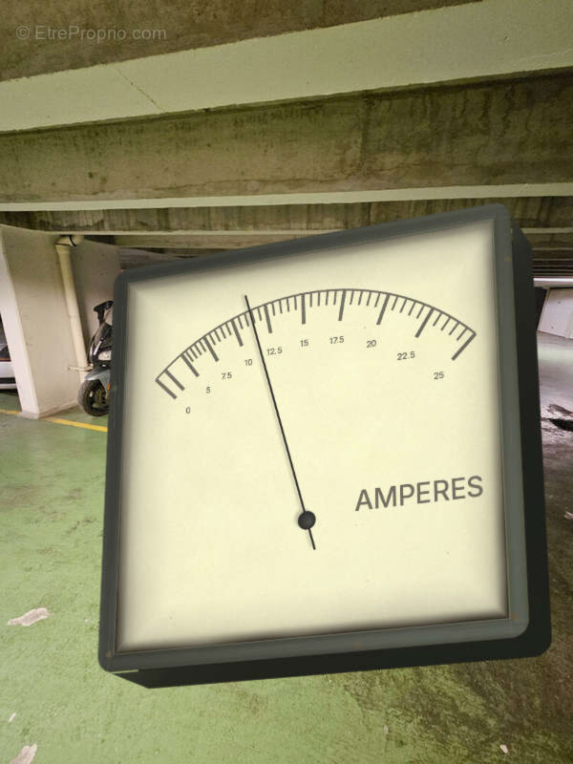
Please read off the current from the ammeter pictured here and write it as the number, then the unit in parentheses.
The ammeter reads 11.5 (A)
